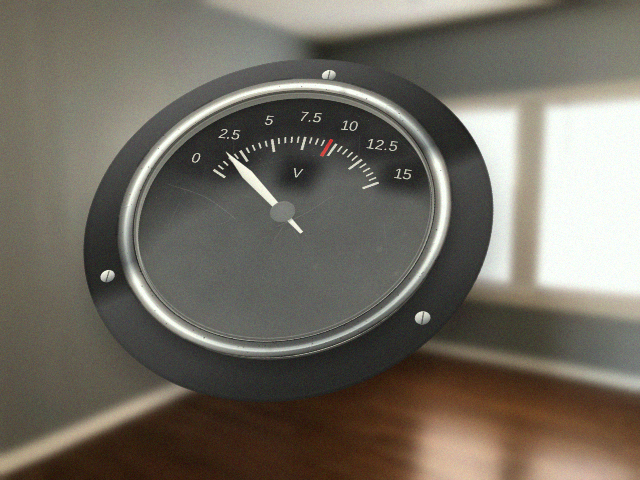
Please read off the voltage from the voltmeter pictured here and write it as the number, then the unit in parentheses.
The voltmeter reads 1.5 (V)
